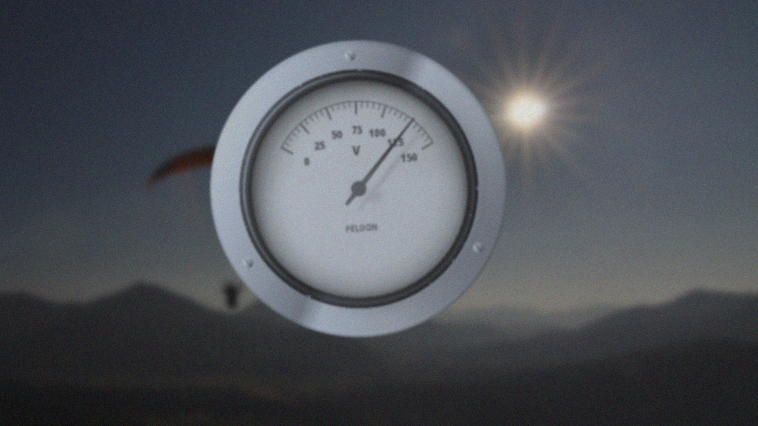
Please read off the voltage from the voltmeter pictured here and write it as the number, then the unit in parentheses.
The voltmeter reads 125 (V)
